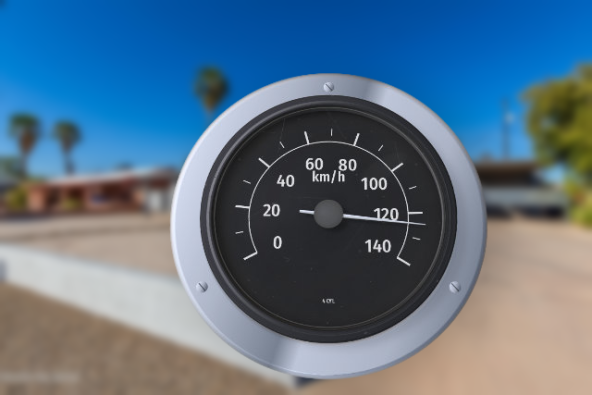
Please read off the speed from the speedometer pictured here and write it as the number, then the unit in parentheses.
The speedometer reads 125 (km/h)
